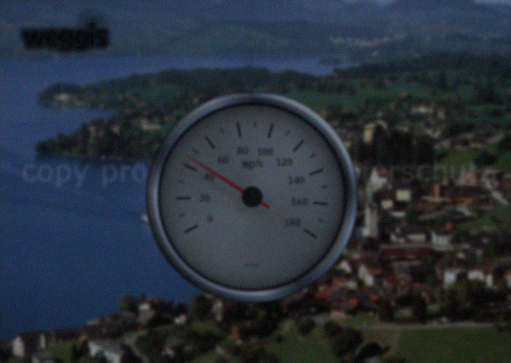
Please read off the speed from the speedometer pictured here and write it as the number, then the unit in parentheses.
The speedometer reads 45 (mph)
